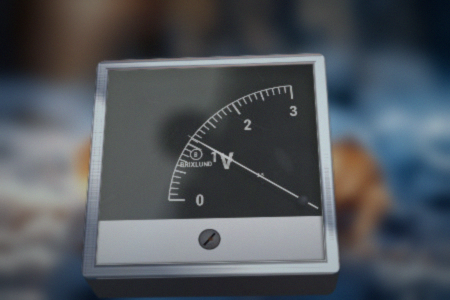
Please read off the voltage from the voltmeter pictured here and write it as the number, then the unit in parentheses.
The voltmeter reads 1.1 (V)
